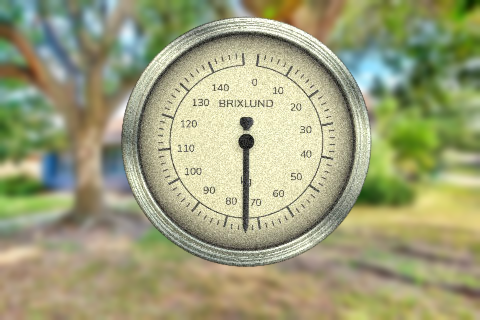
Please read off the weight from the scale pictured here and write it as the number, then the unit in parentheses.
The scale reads 74 (kg)
